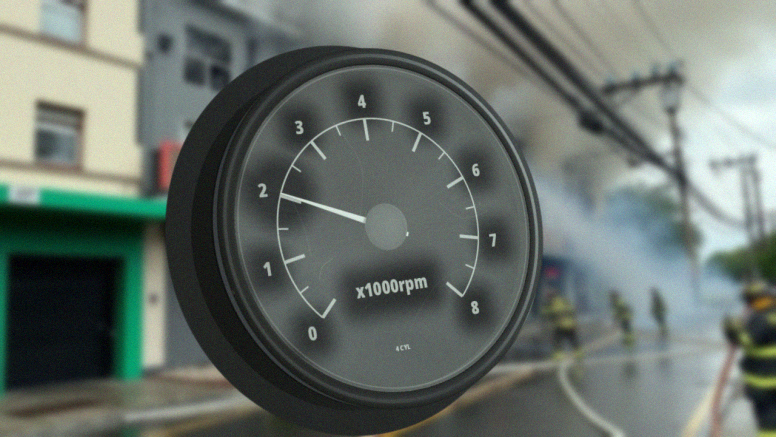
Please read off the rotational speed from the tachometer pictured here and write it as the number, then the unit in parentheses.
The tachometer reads 2000 (rpm)
